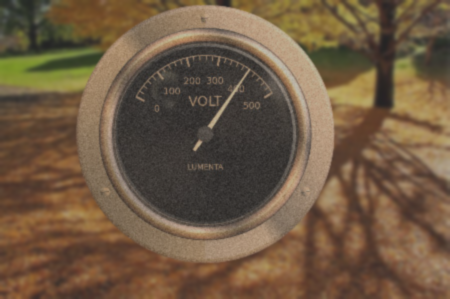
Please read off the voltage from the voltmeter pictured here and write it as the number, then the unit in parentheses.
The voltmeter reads 400 (V)
